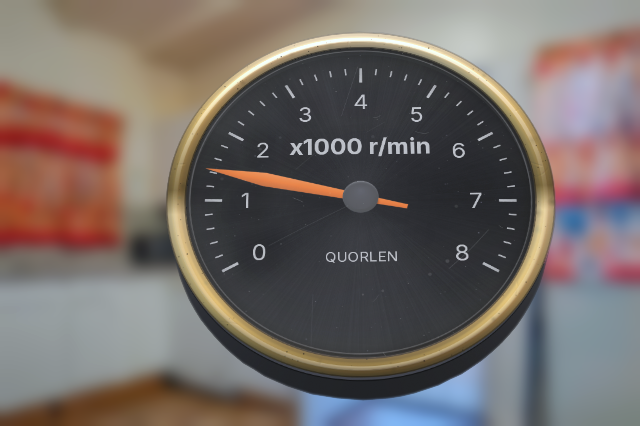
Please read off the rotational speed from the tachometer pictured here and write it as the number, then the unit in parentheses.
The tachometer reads 1400 (rpm)
